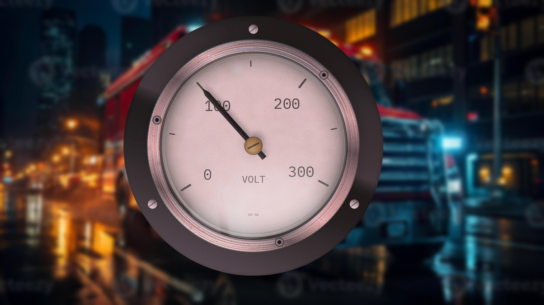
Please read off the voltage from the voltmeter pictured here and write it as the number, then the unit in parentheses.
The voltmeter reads 100 (V)
